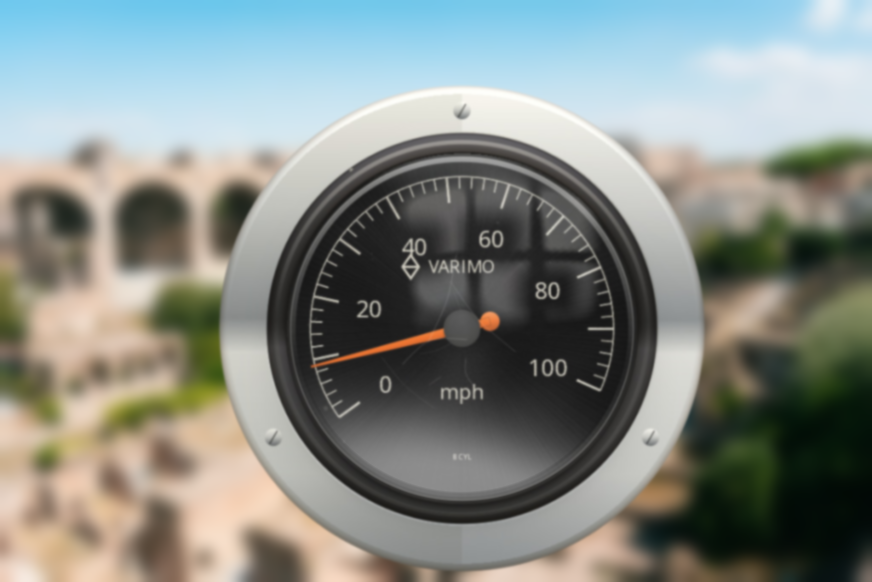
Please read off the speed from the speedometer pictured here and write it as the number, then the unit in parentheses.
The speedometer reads 9 (mph)
